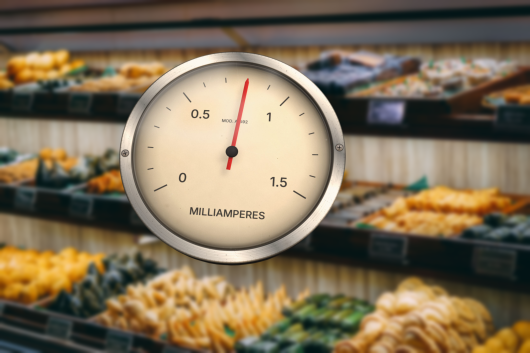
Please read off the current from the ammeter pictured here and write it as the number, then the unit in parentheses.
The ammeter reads 0.8 (mA)
